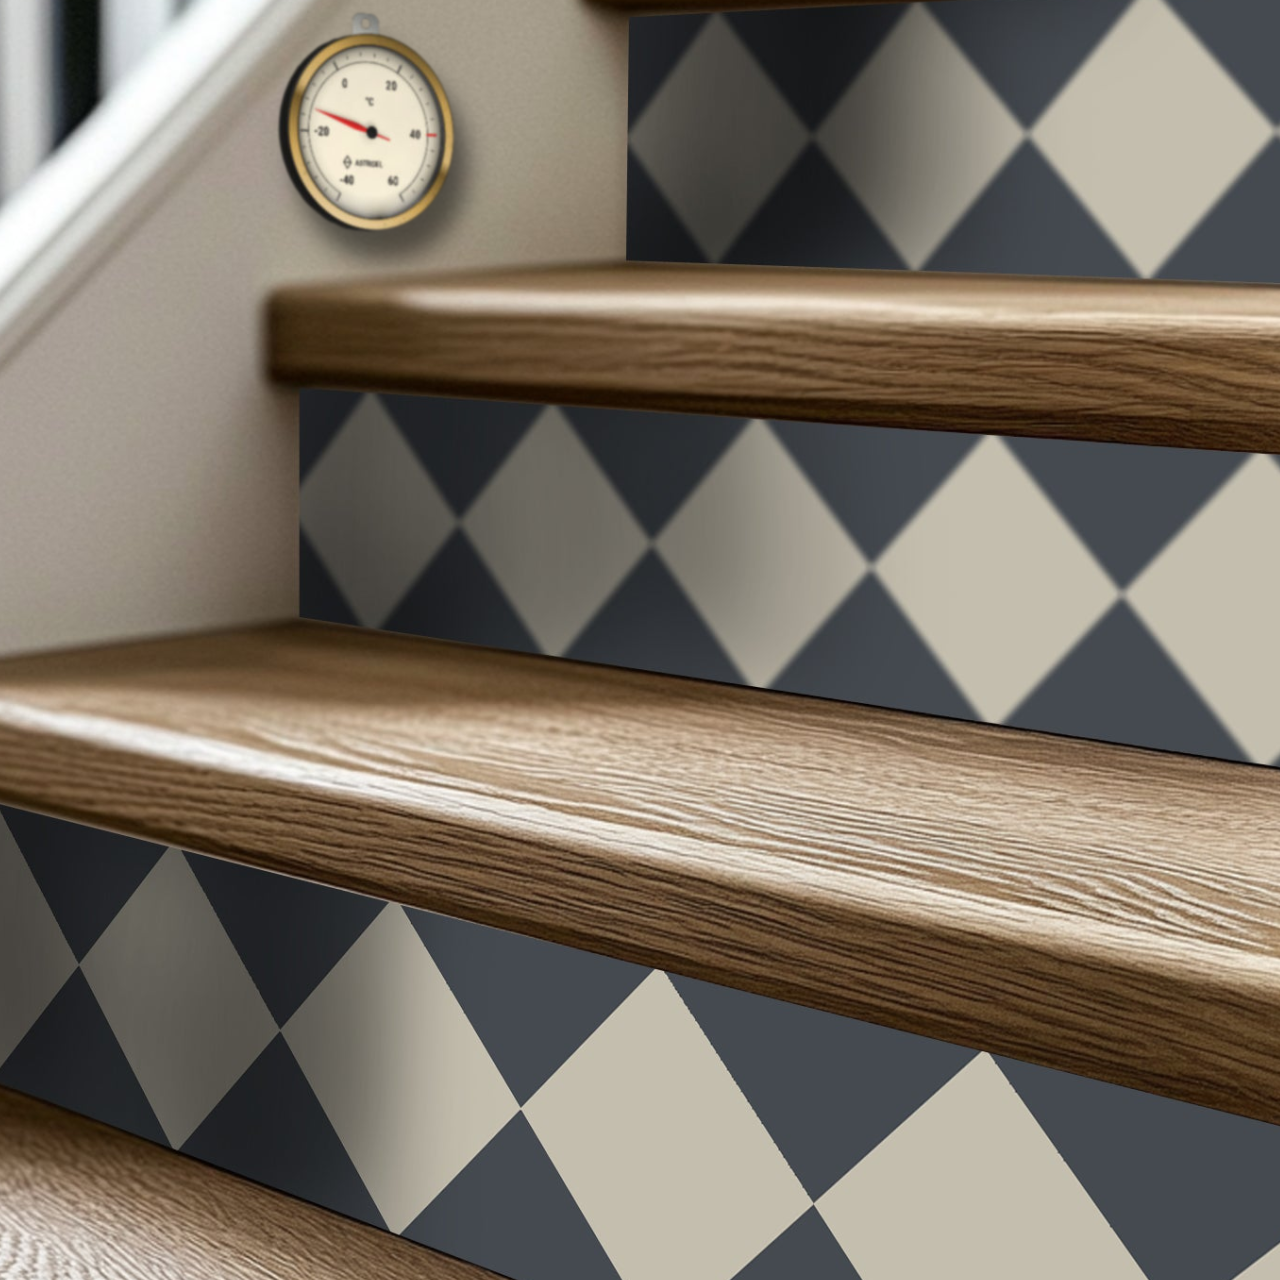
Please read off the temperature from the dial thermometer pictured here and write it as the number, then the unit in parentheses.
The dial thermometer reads -14 (°C)
